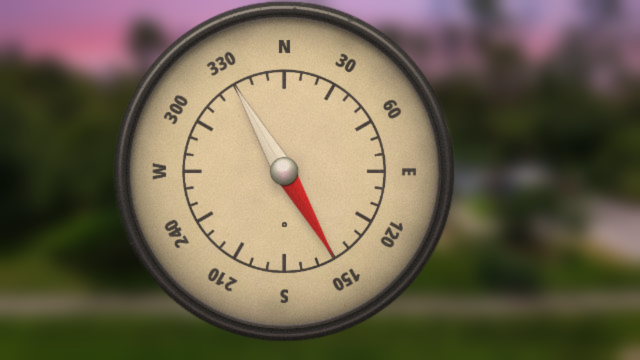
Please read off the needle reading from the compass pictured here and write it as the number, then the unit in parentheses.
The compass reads 150 (°)
